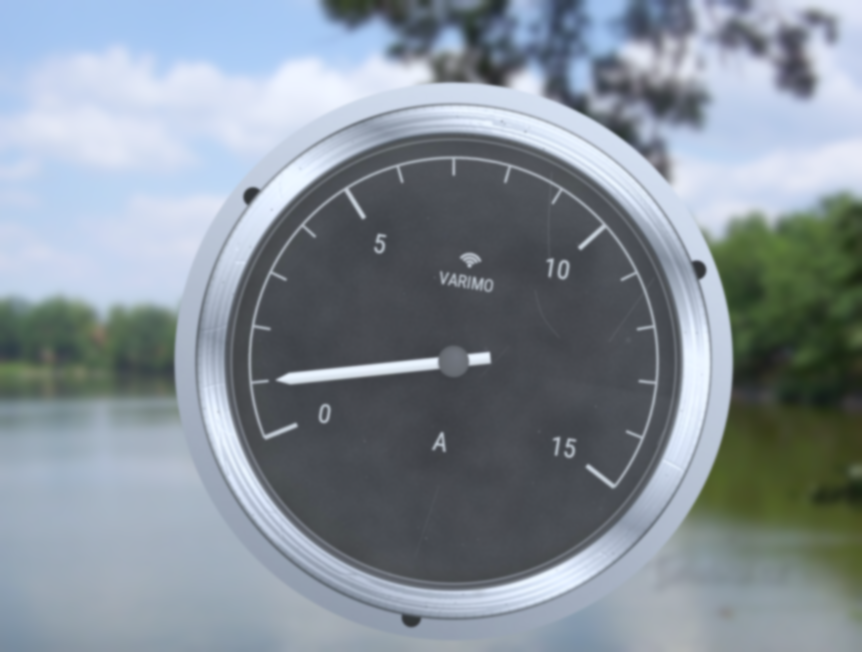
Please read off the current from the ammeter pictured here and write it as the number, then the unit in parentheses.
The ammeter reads 1 (A)
